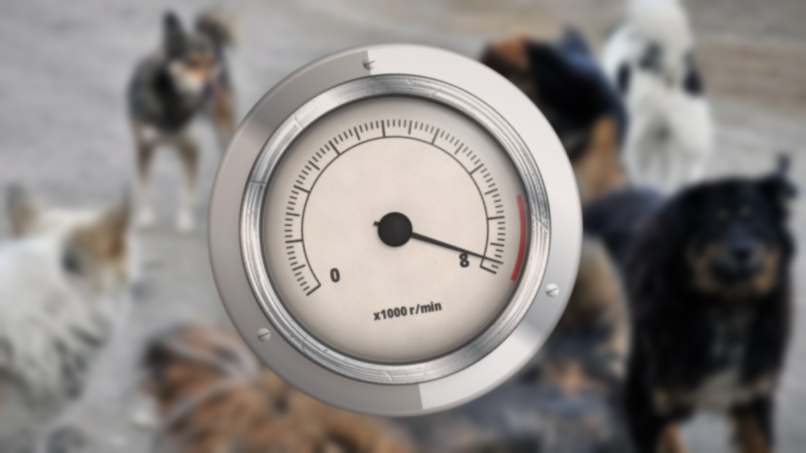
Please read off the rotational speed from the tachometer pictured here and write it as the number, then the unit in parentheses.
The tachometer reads 7800 (rpm)
